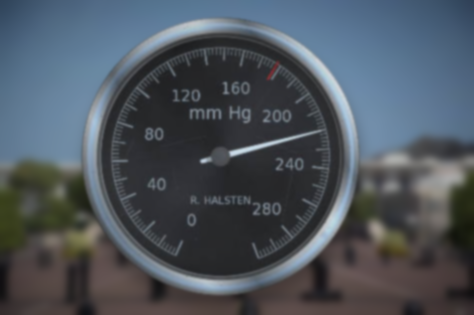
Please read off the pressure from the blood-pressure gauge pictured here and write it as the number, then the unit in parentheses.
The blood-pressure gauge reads 220 (mmHg)
